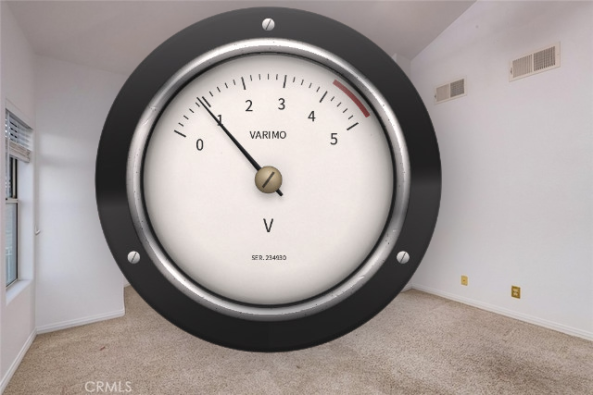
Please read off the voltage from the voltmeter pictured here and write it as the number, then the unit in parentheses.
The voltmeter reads 0.9 (V)
